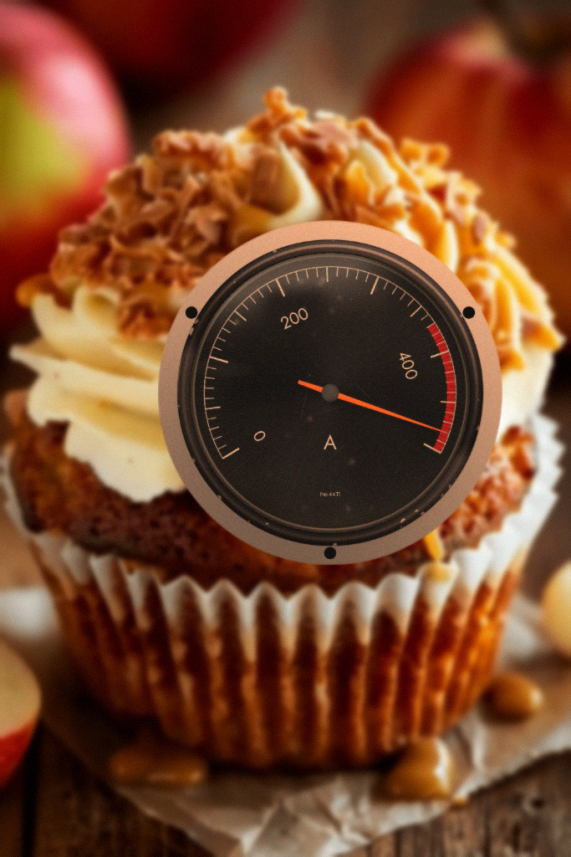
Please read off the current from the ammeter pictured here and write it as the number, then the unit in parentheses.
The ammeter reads 480 (A)
